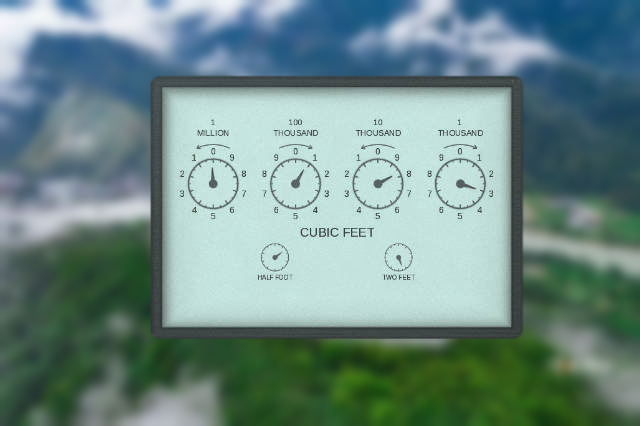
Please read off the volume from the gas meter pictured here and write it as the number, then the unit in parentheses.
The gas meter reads 8300 (ft³)
